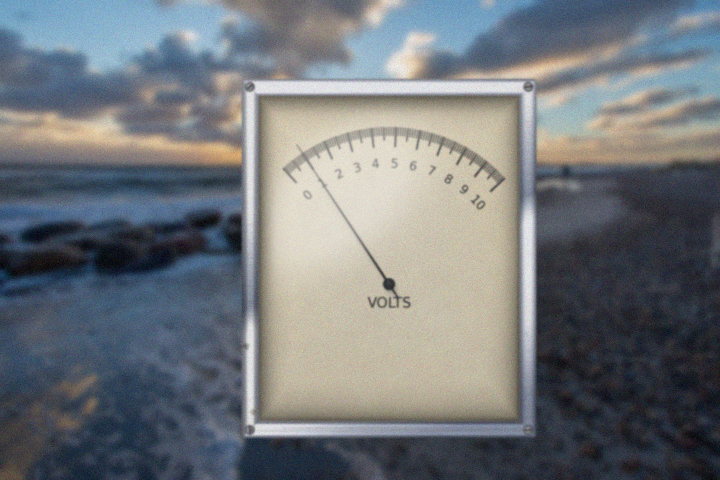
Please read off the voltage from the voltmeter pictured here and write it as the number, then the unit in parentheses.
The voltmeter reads 1 (V)
